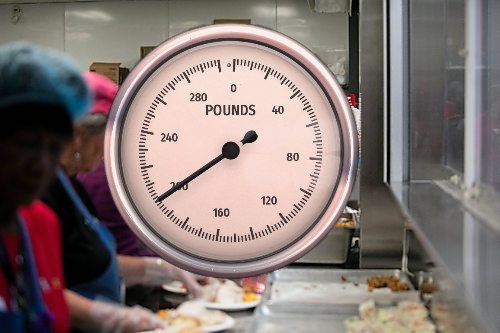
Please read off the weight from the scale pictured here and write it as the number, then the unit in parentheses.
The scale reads 200 (lb)
